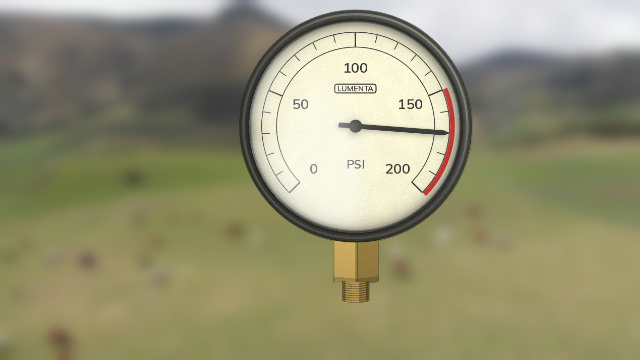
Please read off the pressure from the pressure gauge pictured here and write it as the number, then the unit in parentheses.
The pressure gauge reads 170 (psi)
